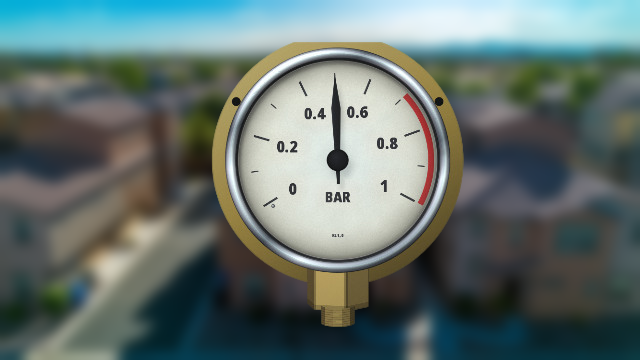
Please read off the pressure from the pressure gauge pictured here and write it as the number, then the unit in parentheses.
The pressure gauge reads 0.5 (bar)
